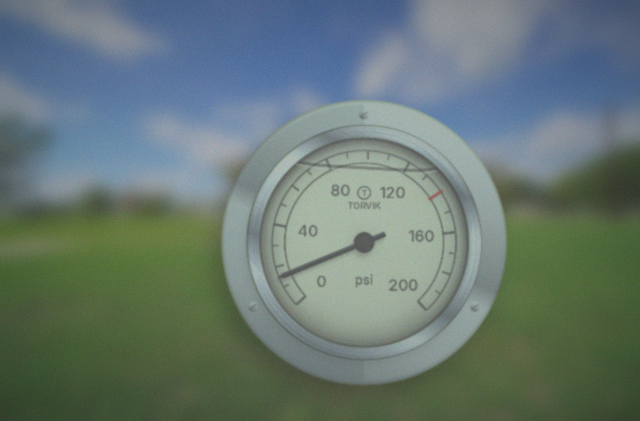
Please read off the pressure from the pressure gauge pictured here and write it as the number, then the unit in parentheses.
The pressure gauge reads 15 (psi)
